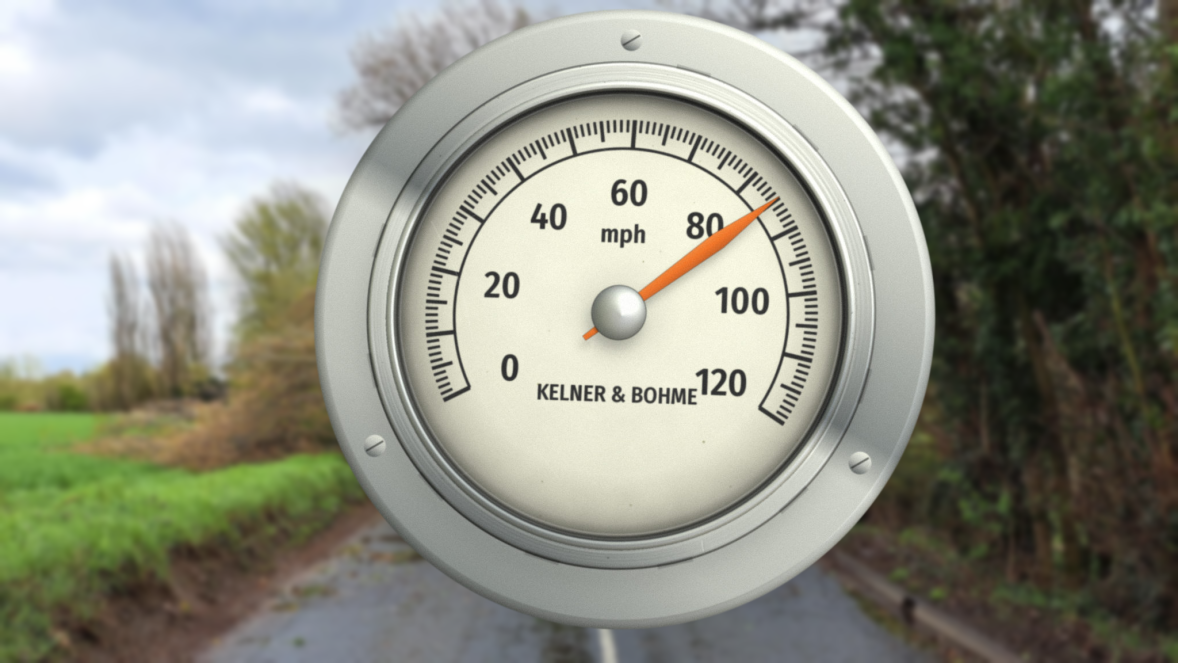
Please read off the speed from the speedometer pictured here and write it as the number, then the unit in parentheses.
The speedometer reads 85 (mph)
